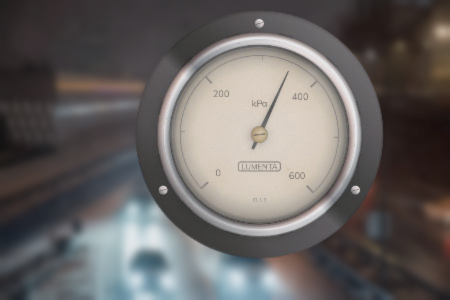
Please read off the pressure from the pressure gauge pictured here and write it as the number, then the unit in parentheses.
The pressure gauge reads 350 (kPa)
